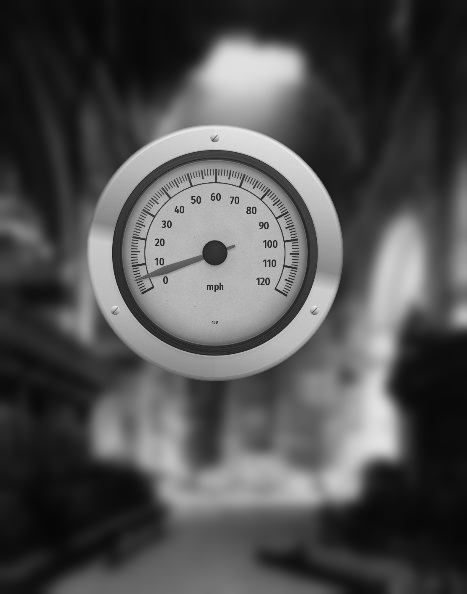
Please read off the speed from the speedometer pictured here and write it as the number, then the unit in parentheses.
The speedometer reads 5 (mph)
